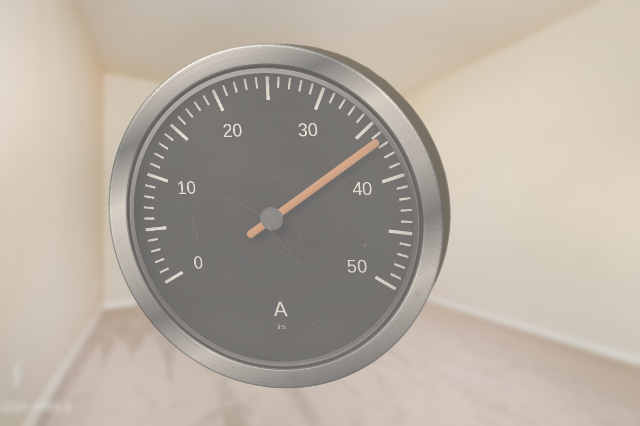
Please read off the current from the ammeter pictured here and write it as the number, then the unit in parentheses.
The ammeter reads 36.5 (A)
